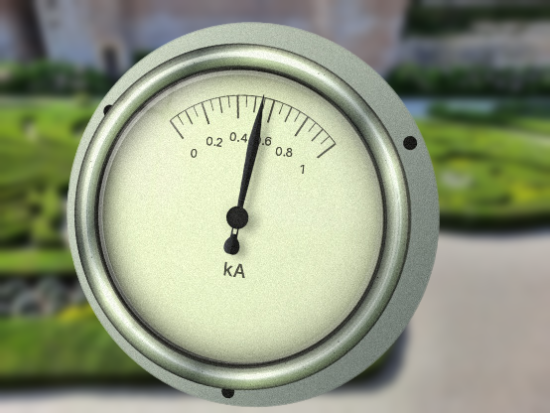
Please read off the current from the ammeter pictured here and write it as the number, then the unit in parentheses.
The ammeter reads 0.55 (kA)
